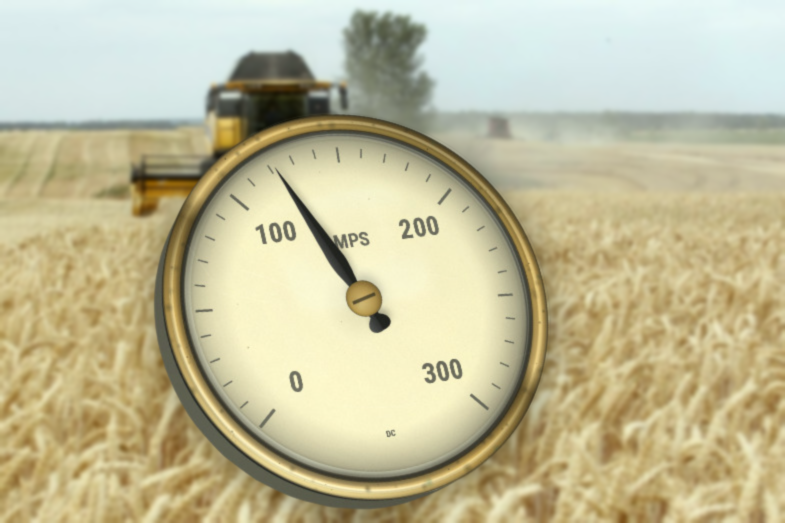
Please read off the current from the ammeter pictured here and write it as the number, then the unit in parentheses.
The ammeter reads 120 (A)
